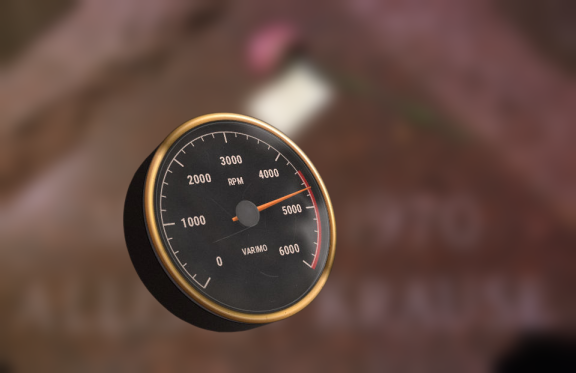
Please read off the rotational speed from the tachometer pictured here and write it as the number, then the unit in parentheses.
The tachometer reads 4700 (rpm)
